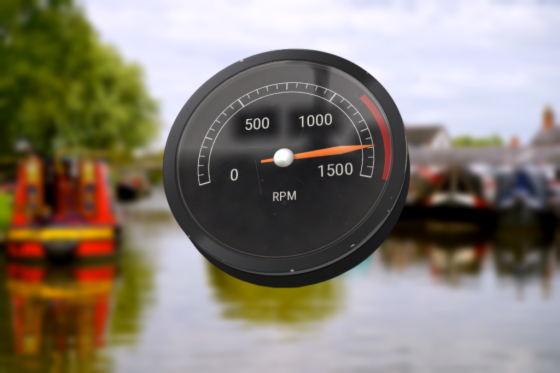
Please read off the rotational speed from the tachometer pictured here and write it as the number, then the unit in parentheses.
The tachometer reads 1350 (rpm)
